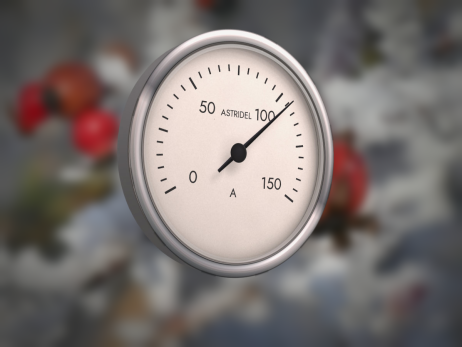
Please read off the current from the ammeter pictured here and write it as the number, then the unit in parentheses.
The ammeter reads 105 (A)
